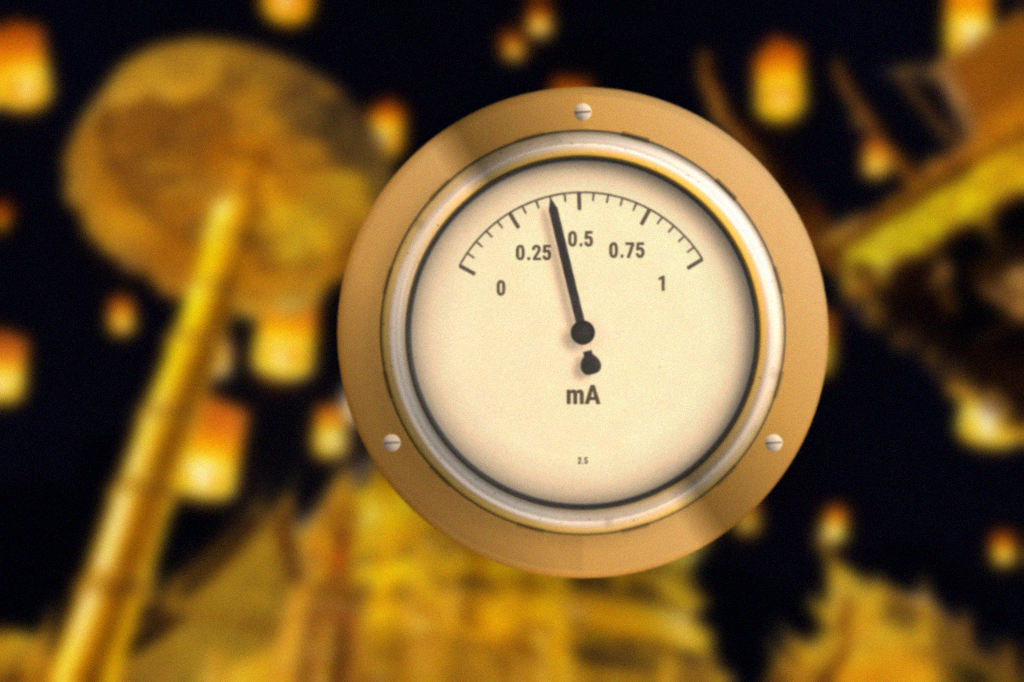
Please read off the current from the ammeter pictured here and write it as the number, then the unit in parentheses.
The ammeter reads 0.4 (mA)
